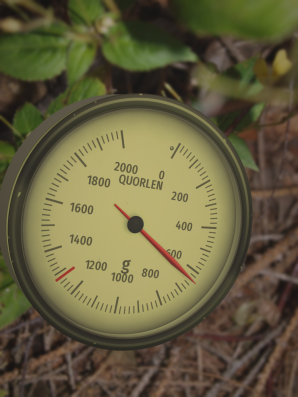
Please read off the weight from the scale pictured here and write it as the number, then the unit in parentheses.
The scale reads 640 (g)
